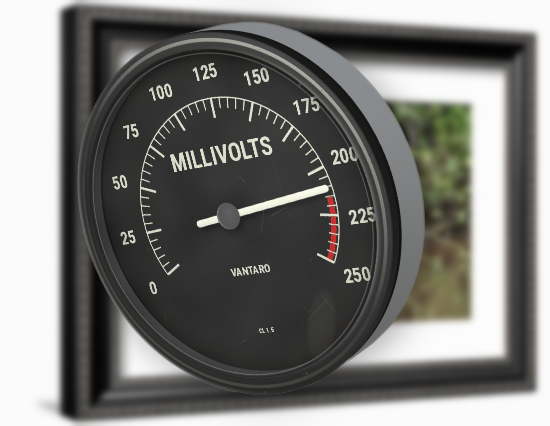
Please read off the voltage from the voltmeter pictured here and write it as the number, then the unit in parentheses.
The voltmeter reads 210 (mV)
